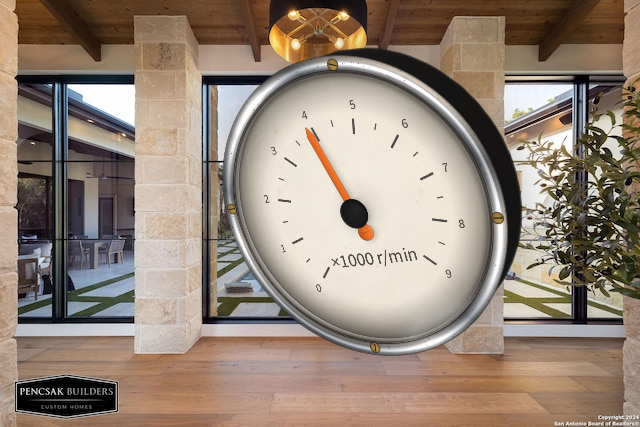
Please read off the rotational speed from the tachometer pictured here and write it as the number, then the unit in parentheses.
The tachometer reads 4000 (rpm)
